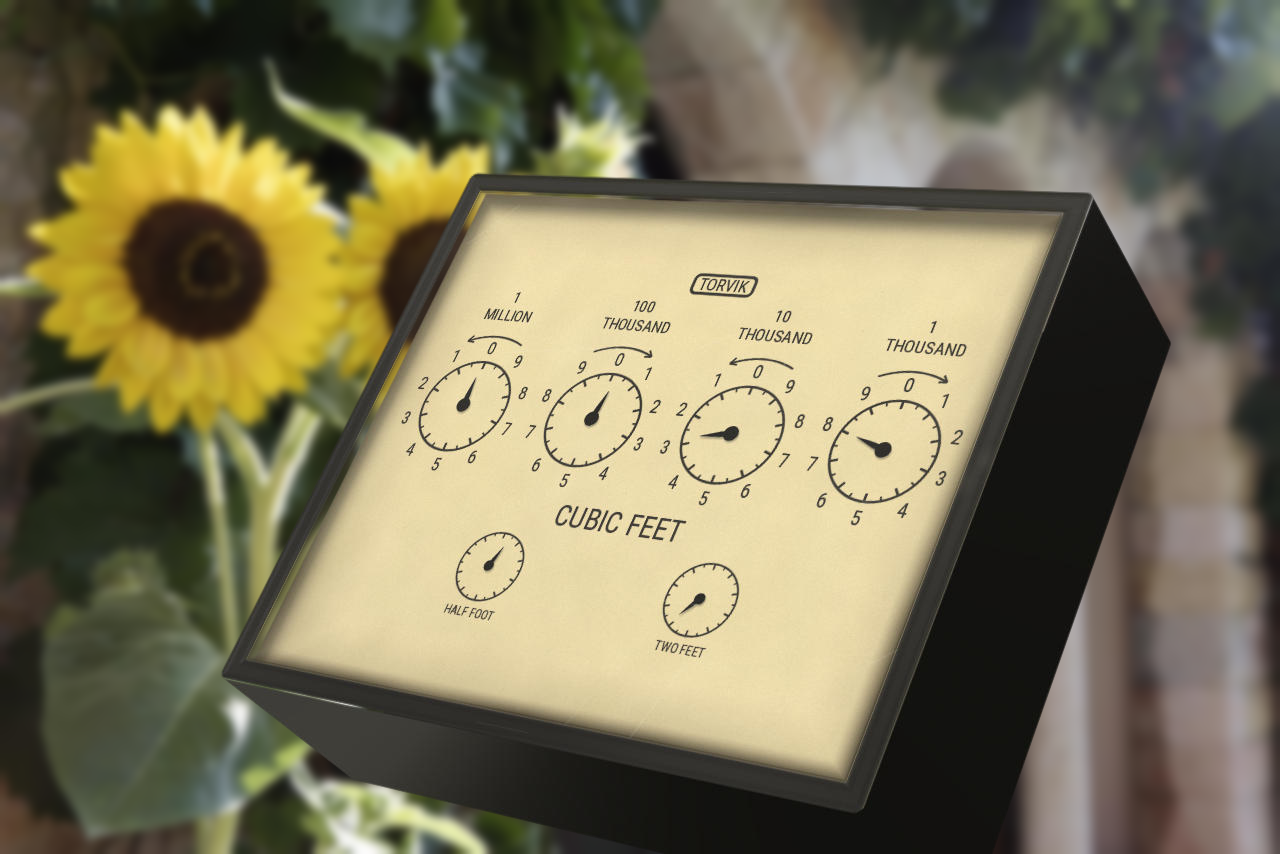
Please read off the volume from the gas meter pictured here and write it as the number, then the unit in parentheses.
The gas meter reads 2800 (ft³)
